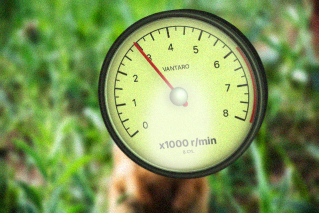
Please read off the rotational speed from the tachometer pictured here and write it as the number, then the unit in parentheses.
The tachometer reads 3000 (rpm)
